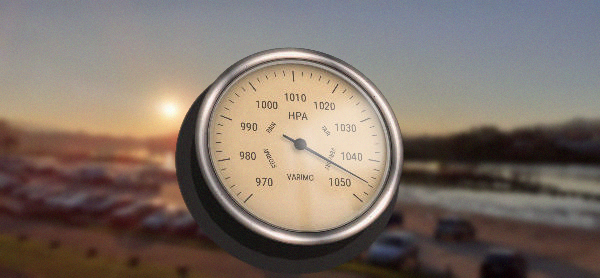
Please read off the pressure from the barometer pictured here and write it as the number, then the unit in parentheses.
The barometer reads 1046 (hPa)
